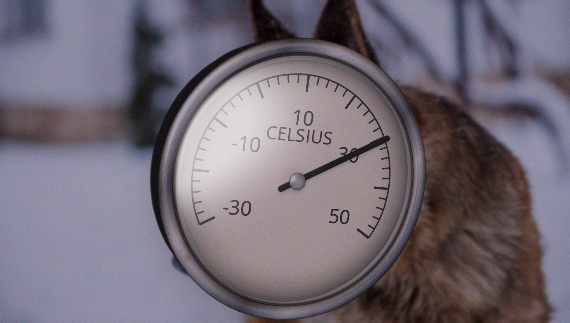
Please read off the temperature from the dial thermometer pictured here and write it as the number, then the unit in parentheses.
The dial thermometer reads 30 (°C)
